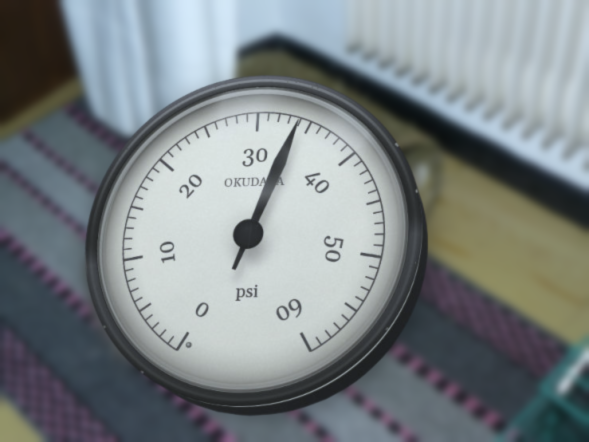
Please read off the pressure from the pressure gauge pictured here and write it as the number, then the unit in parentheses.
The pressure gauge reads 34 (psi)
